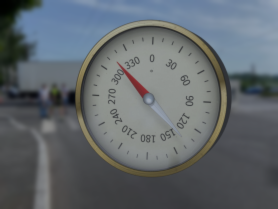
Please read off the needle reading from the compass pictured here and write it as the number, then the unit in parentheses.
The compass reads 315 (°)
